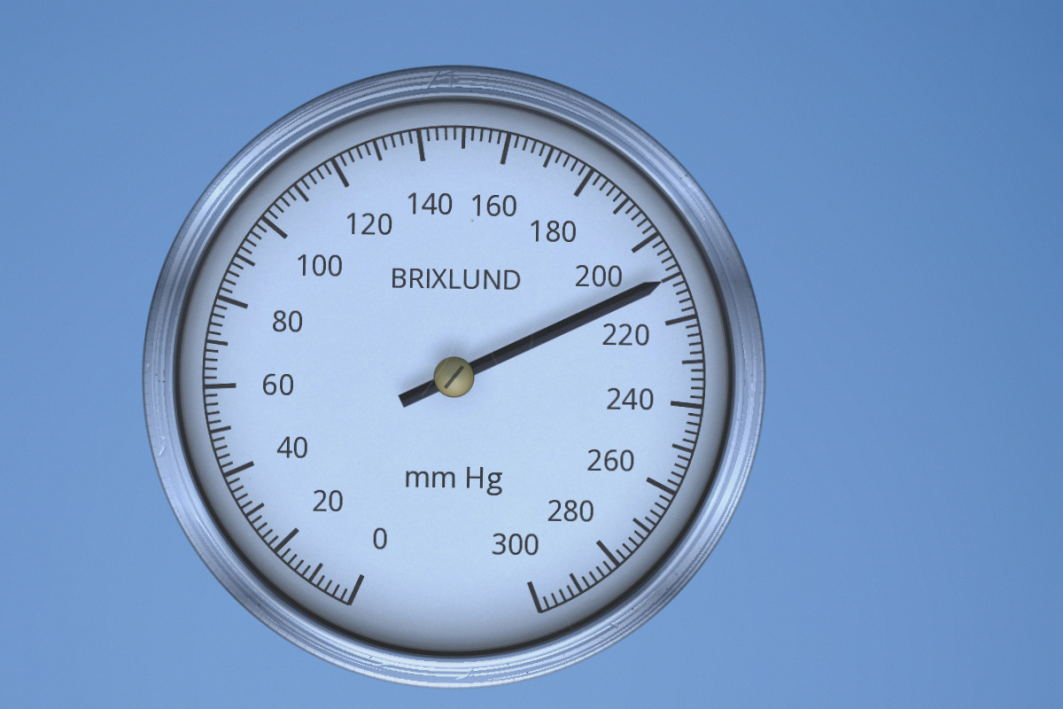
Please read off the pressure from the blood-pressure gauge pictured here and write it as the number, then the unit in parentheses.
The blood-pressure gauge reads 210 (mmHg)
